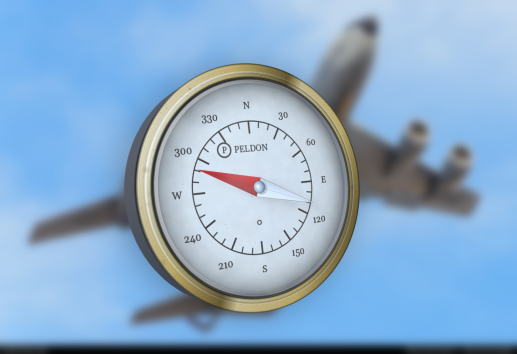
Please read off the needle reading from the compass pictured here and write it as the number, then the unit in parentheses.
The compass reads 290 (°)
